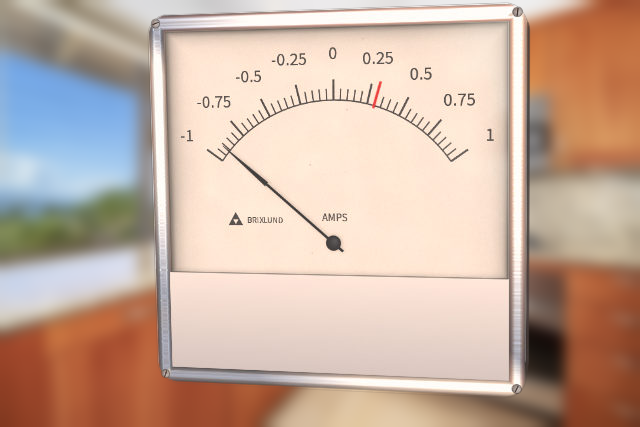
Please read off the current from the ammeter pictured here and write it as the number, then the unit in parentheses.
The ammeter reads -0.9 (A)
